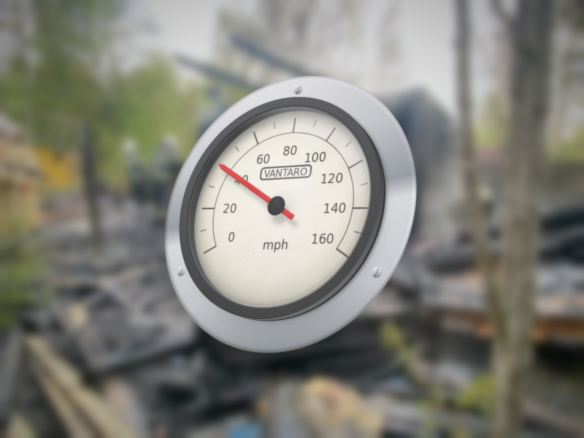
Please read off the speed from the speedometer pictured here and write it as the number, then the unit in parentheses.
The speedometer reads 40 (mph)
